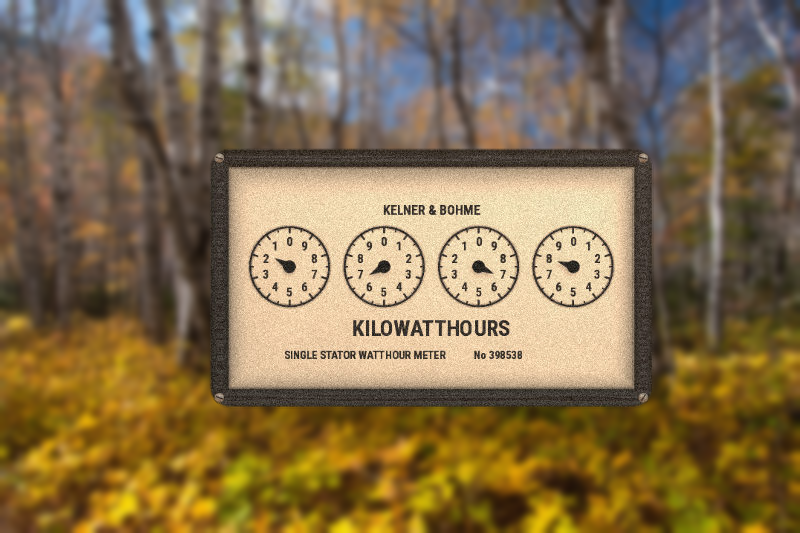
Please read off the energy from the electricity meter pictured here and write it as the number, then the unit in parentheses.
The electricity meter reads 1668 (kWh)
